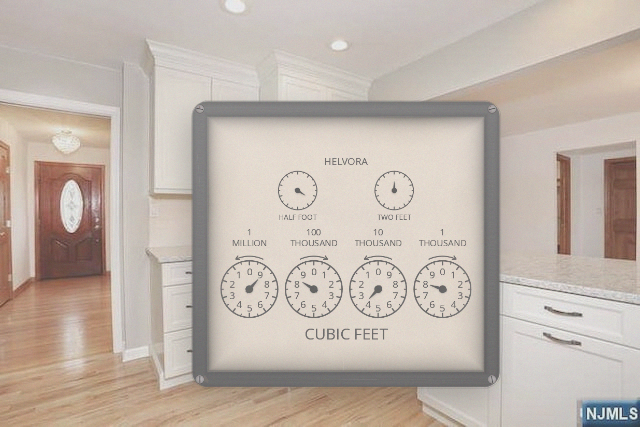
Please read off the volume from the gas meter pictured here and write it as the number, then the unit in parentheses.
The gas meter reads 883800 (ft³)
